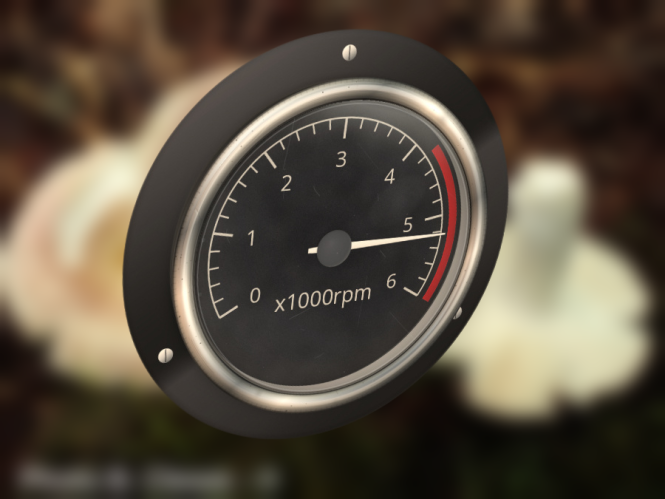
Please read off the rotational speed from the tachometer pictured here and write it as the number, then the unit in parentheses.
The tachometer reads 5200 (rpm)
